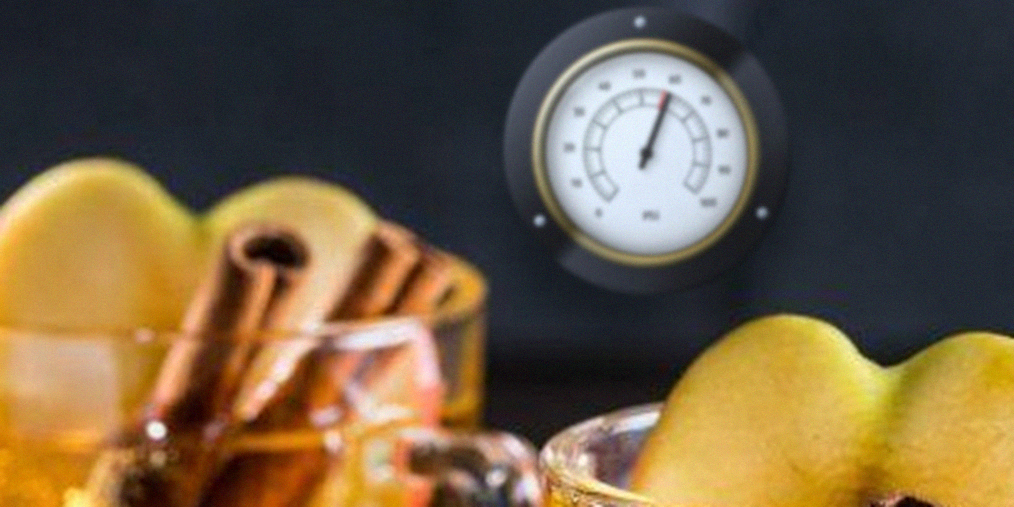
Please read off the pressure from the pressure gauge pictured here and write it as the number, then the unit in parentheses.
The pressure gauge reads 60 (psi)
